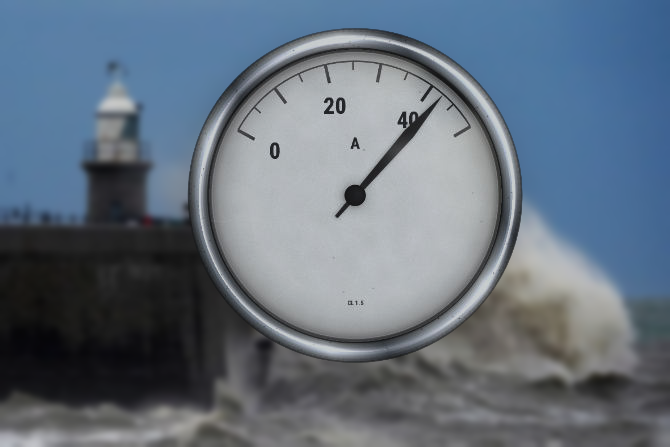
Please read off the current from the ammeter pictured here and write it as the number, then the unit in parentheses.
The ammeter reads 42.5 (A)
